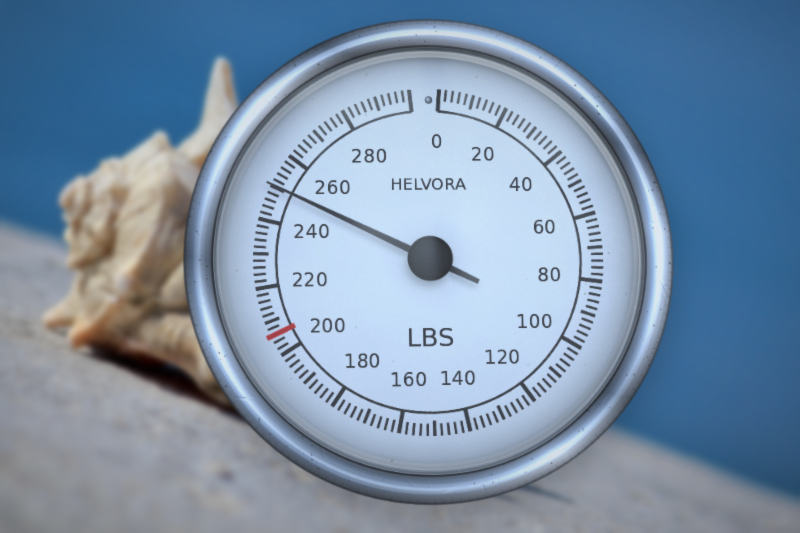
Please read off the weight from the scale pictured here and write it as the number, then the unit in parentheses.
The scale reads 250 (lb)
